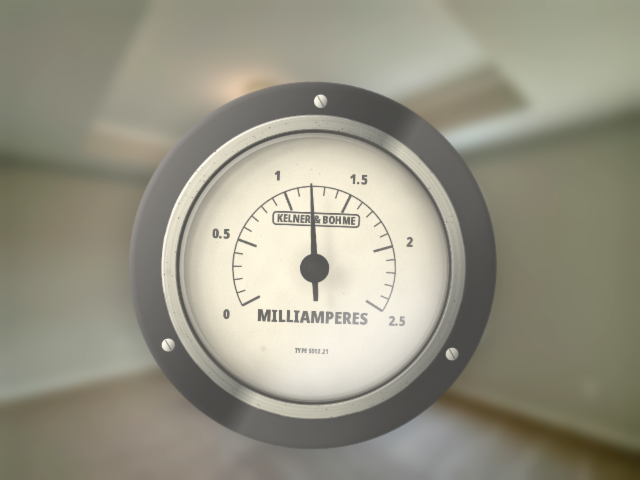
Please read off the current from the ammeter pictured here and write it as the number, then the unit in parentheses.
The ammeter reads 1.2 (mA)
